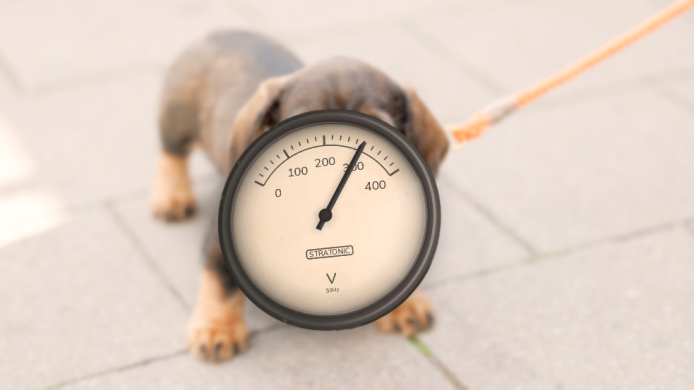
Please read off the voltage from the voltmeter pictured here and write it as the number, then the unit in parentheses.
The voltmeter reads 300 (V)
